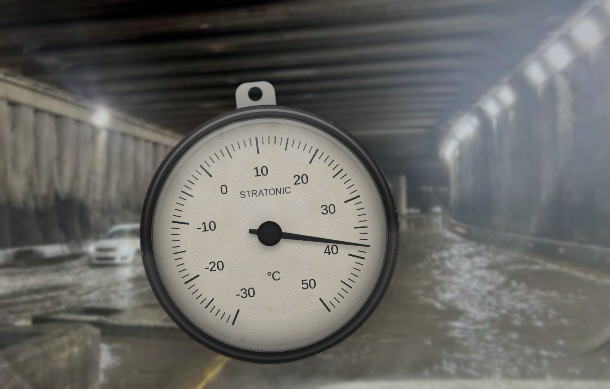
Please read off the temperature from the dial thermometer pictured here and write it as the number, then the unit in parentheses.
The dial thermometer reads 38 (°C)
